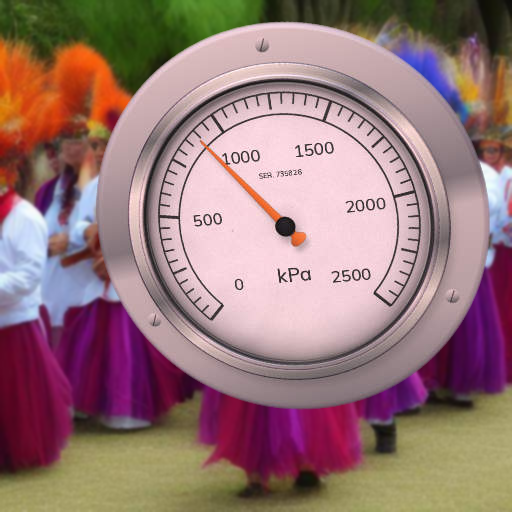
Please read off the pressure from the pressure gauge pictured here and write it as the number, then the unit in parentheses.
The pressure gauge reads 900 (kPa)
